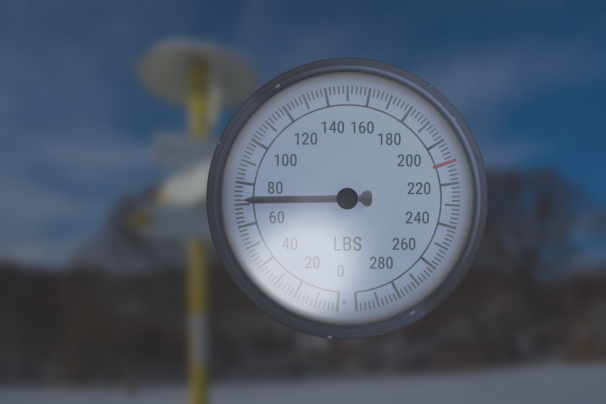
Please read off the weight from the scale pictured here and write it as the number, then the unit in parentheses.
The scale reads 72 (lb)
